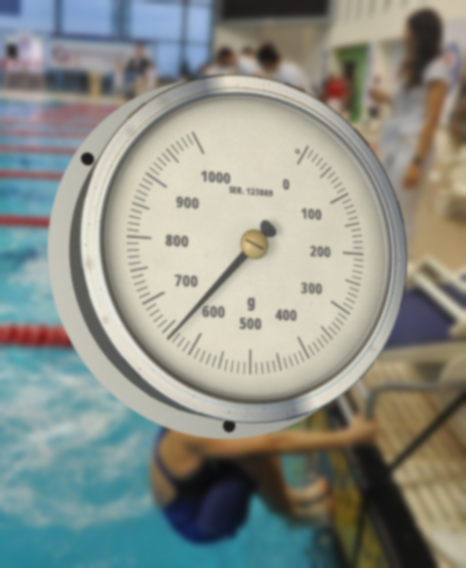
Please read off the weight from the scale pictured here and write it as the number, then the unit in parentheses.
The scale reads 640 (g)
